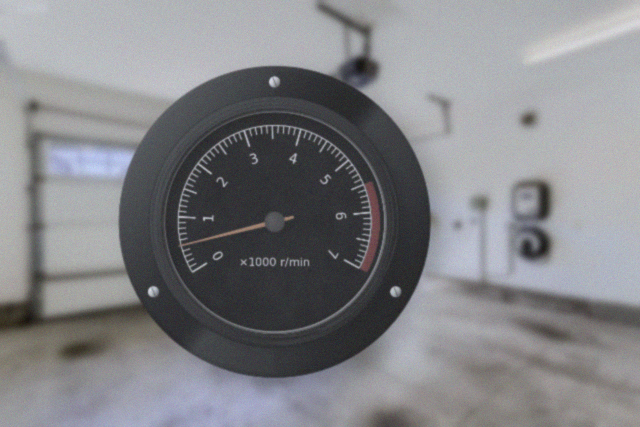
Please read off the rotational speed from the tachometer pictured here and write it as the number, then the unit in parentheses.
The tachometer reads 500 (rpm)
